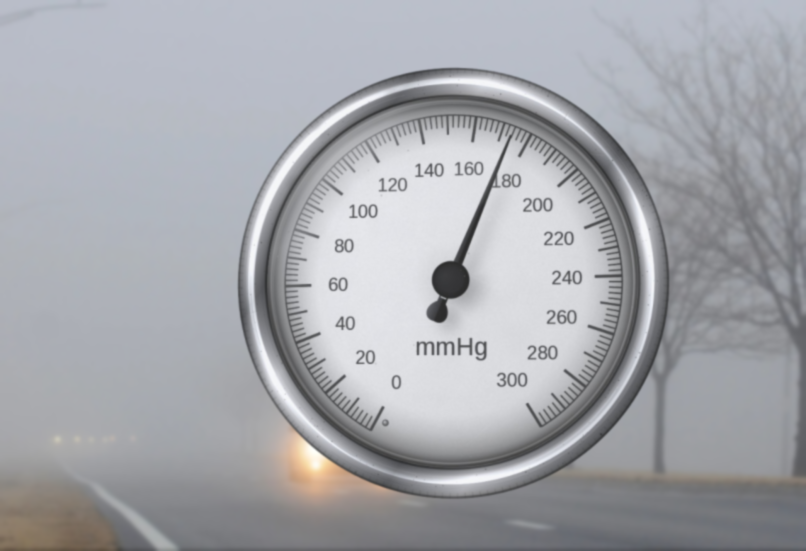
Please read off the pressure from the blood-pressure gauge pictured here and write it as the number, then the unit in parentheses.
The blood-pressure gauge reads 174 (mmHg)
